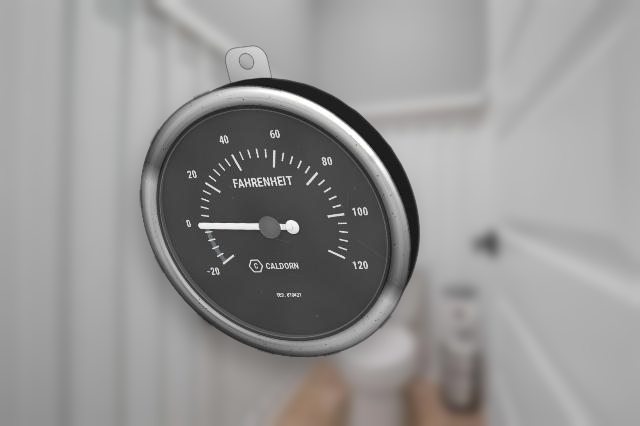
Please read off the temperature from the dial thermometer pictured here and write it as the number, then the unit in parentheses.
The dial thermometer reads 0 (°F)
